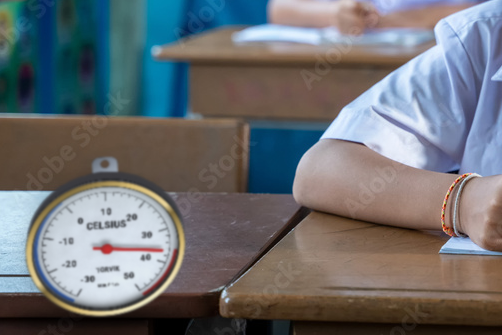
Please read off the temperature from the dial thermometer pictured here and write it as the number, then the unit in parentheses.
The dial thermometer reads 36 (°C)
